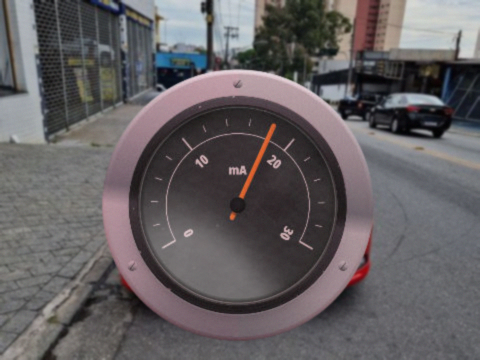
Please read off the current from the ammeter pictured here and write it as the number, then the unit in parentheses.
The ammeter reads 18 (mA)
